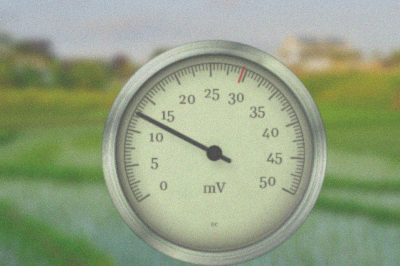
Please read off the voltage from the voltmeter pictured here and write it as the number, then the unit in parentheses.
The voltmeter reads 12.5 (mV)
